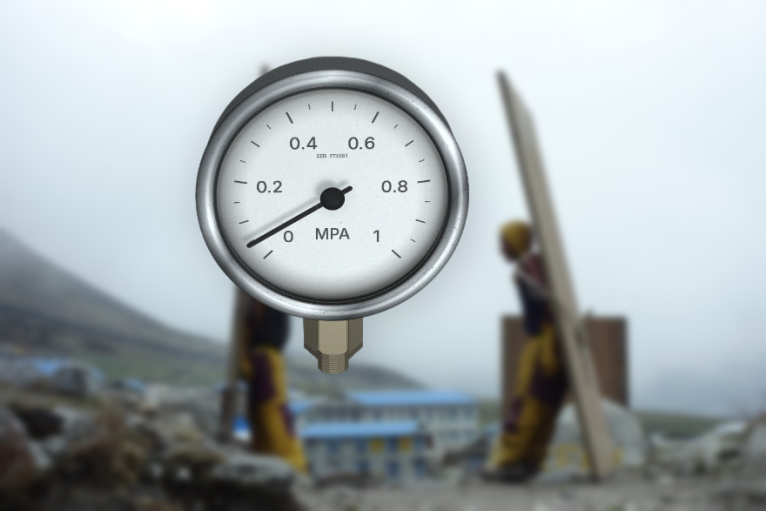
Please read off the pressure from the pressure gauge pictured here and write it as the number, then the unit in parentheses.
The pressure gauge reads 0.05 (MPa)
